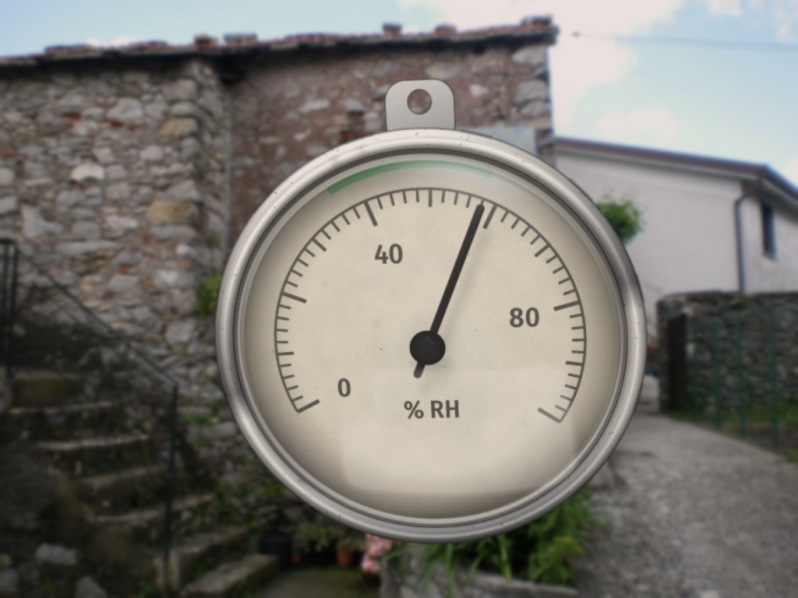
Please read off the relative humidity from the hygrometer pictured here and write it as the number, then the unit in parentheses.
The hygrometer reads 58 (%)
